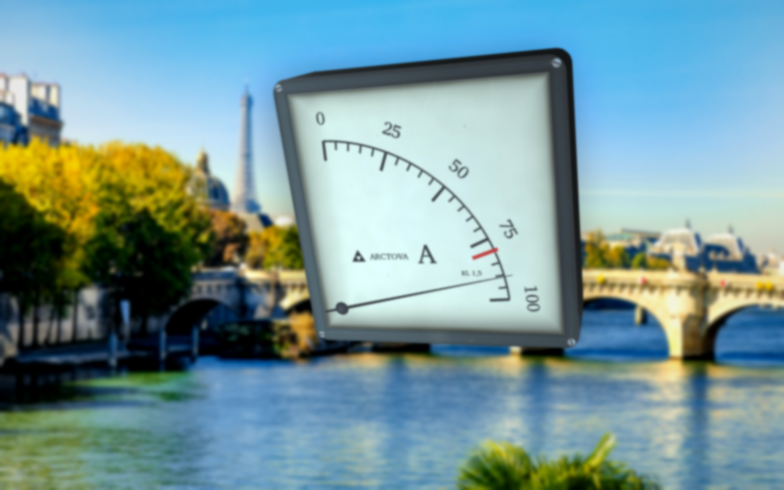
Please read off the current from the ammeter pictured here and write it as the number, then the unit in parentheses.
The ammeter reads 90 (A)
